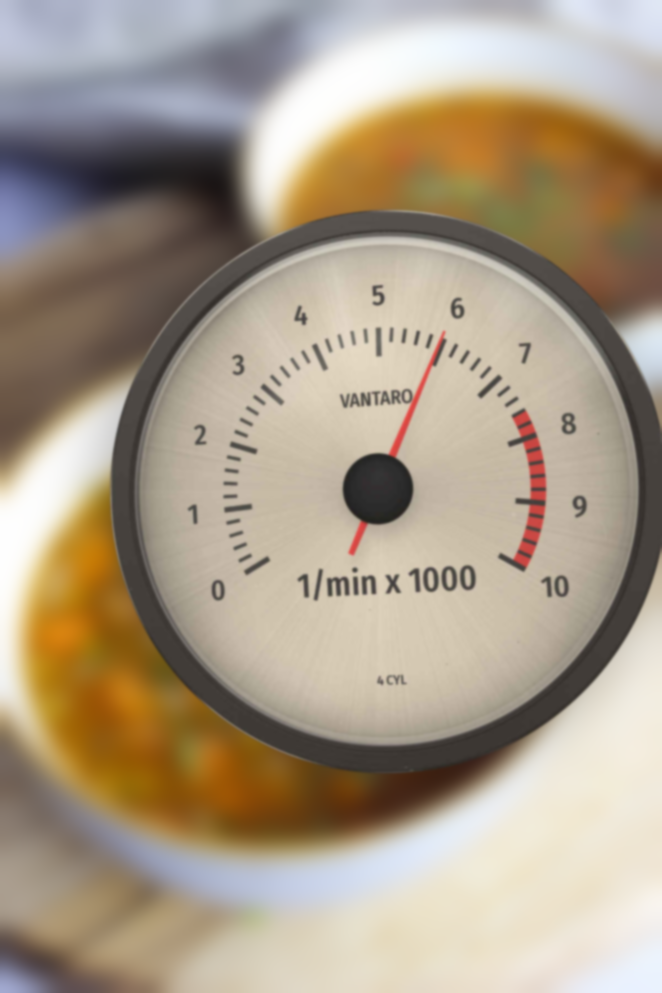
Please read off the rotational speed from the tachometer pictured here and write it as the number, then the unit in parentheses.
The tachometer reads 6000 (rpm)
